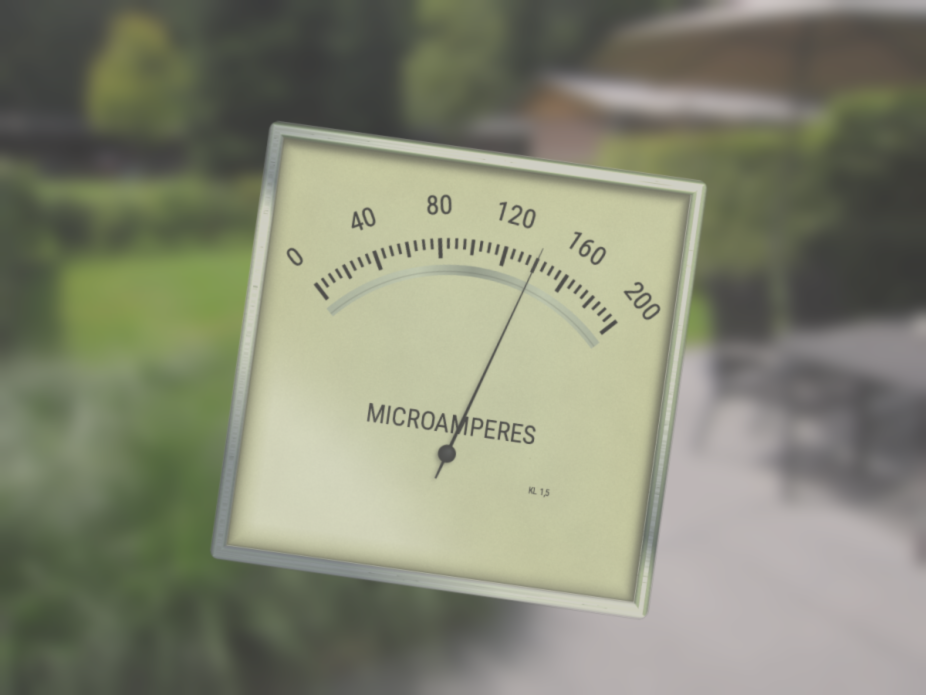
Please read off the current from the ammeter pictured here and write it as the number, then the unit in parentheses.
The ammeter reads 140 (µA)
